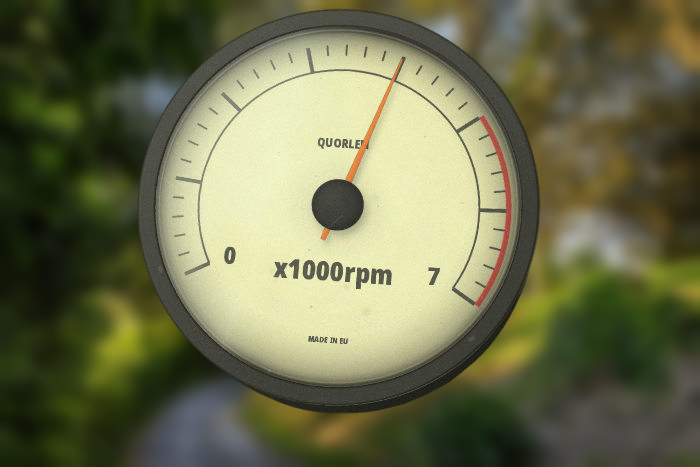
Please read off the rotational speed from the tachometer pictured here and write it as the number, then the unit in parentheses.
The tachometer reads 4000 (rpm)
